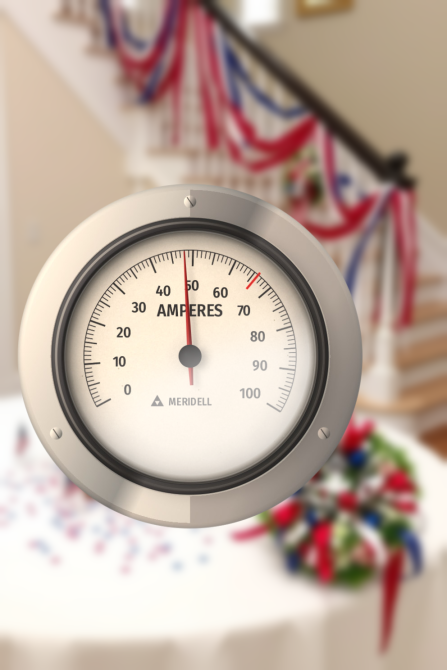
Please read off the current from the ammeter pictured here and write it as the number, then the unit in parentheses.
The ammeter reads 48 (A)
